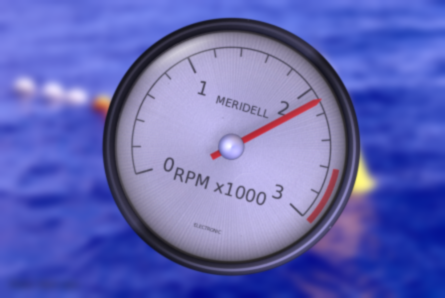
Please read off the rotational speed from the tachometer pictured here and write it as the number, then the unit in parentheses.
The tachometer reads 2100 (rpm)
